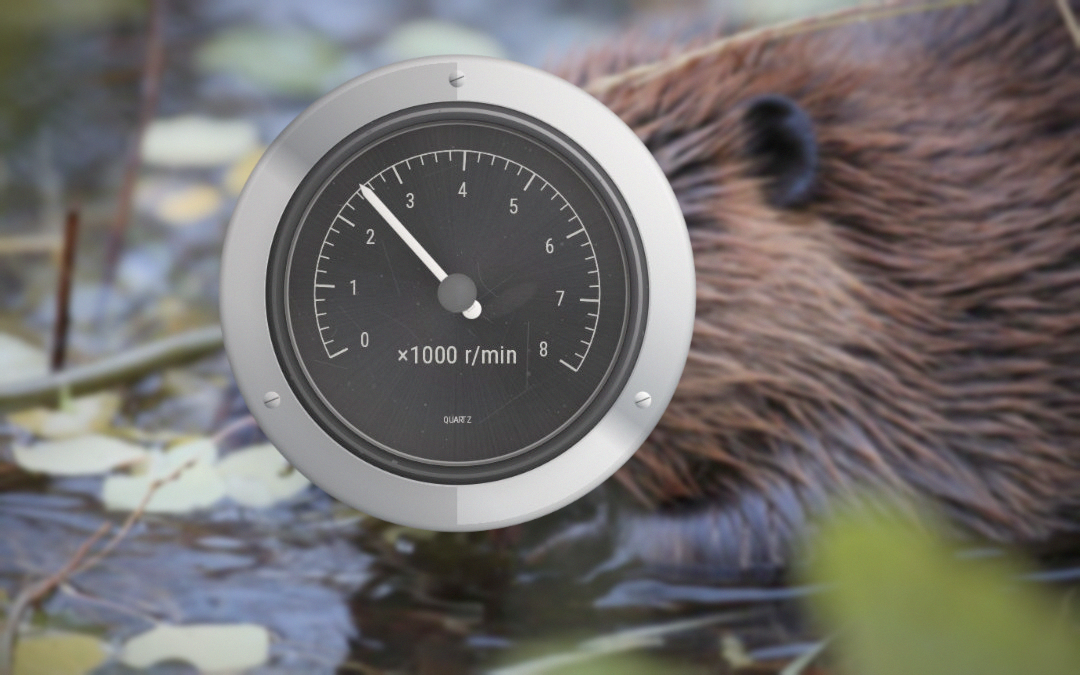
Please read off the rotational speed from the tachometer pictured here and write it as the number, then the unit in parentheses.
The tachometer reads 2500 (rpm)
